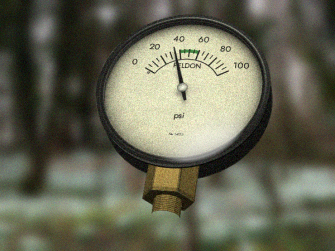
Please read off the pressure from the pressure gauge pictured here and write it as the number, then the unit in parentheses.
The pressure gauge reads 35 (psi)
